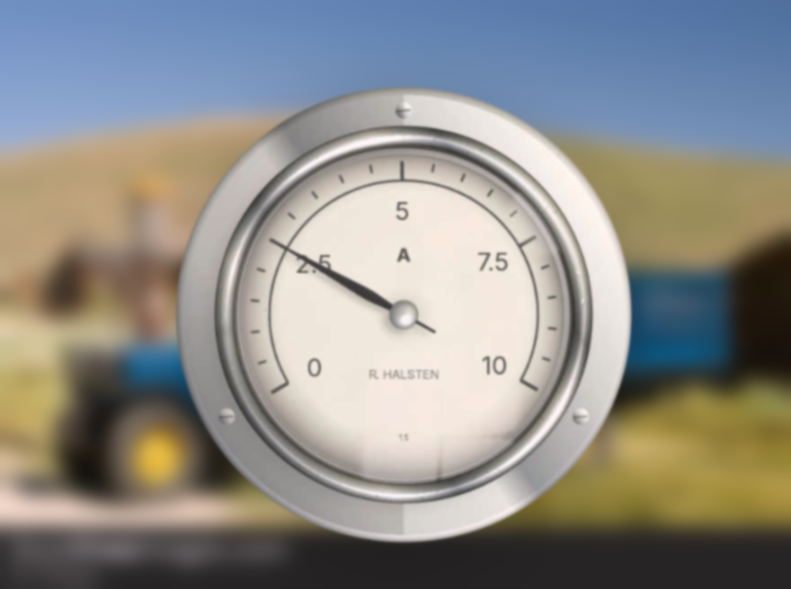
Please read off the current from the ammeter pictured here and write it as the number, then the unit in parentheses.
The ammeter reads 2.5 (A)
